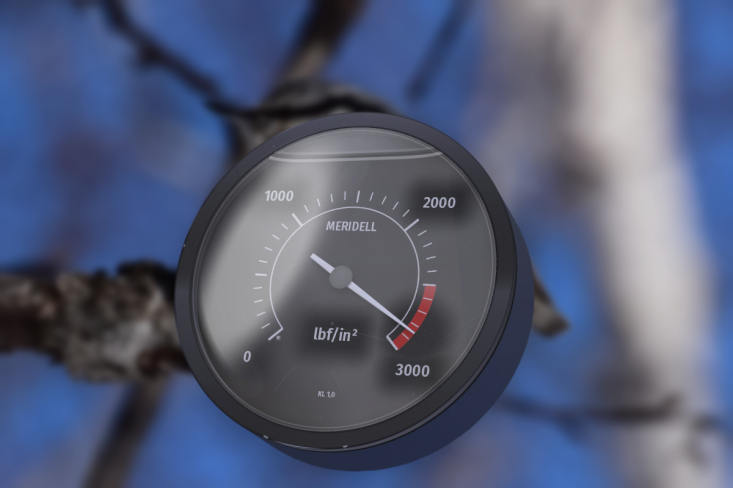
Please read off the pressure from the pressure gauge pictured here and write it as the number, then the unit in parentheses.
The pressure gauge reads 2850 (psi)
